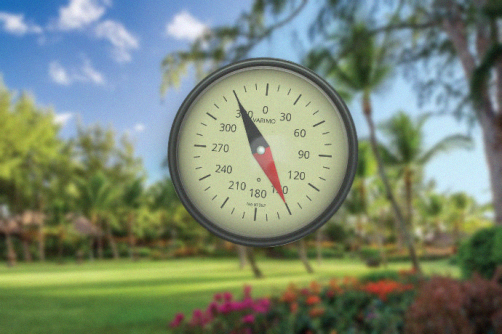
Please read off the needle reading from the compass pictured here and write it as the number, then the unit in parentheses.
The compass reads 150 (°)
